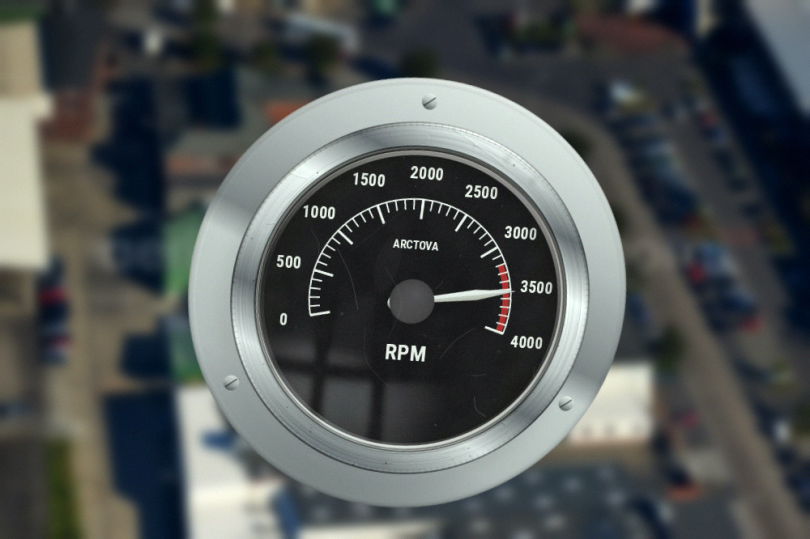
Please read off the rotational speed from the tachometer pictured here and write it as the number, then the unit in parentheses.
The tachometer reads 3500 (rpm)
